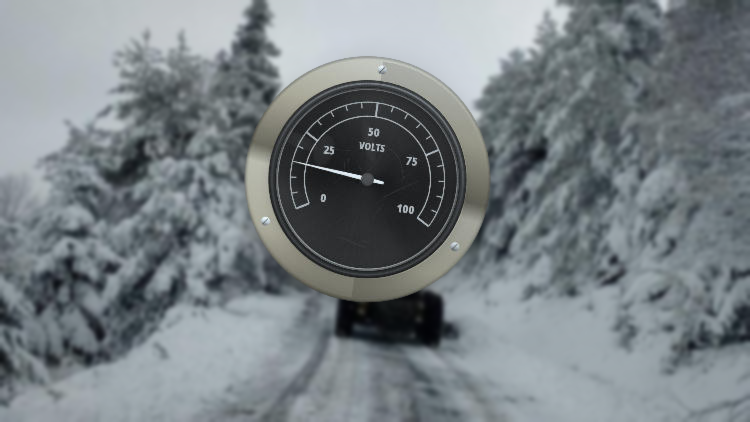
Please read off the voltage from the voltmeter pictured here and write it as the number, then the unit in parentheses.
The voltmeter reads 15 (V)
